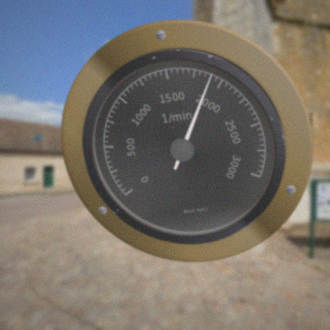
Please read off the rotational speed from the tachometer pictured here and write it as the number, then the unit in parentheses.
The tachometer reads 1900 (rpm)
